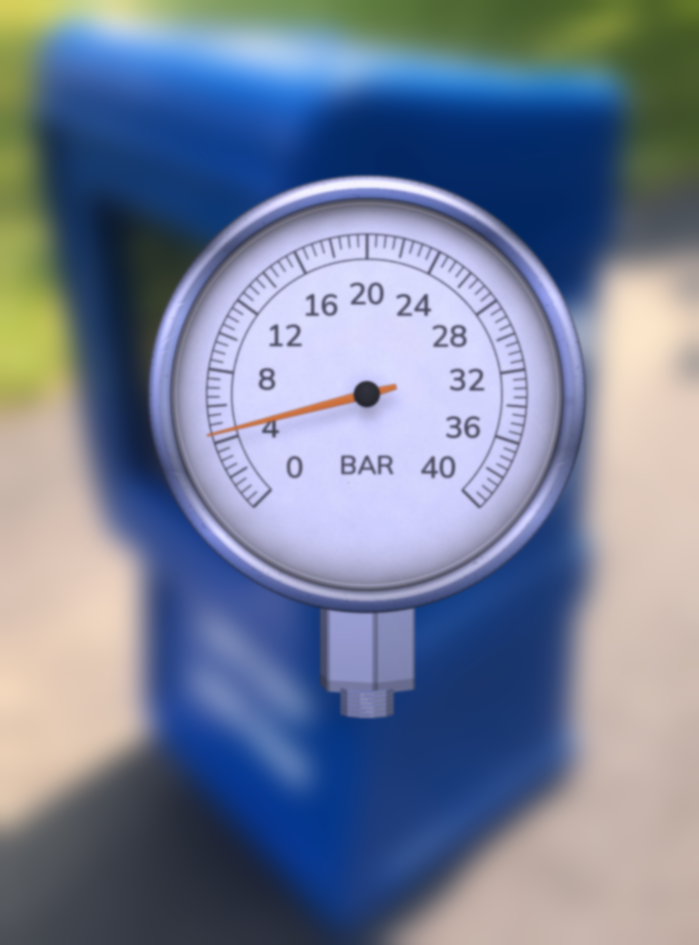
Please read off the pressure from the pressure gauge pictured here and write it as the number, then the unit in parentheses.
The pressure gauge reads 4.5 (bar)
